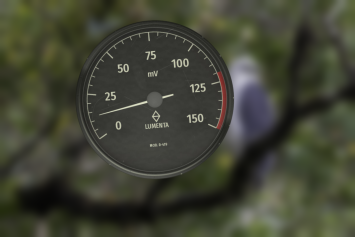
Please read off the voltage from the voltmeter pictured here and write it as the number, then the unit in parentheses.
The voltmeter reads 12.5 (mV)
